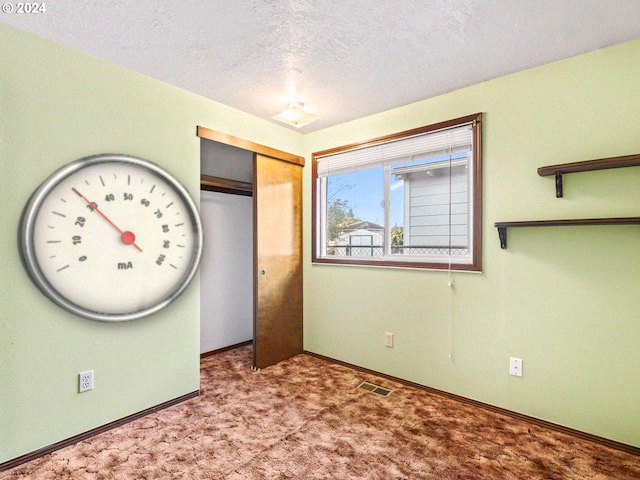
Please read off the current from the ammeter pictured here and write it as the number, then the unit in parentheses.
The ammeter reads 30 (mA)
